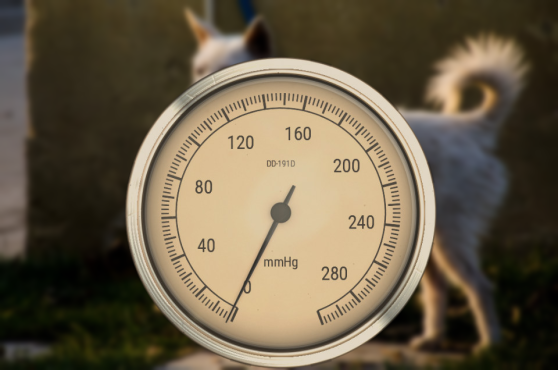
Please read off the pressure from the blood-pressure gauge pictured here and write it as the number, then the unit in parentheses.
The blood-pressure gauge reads 2 (mmHg)
